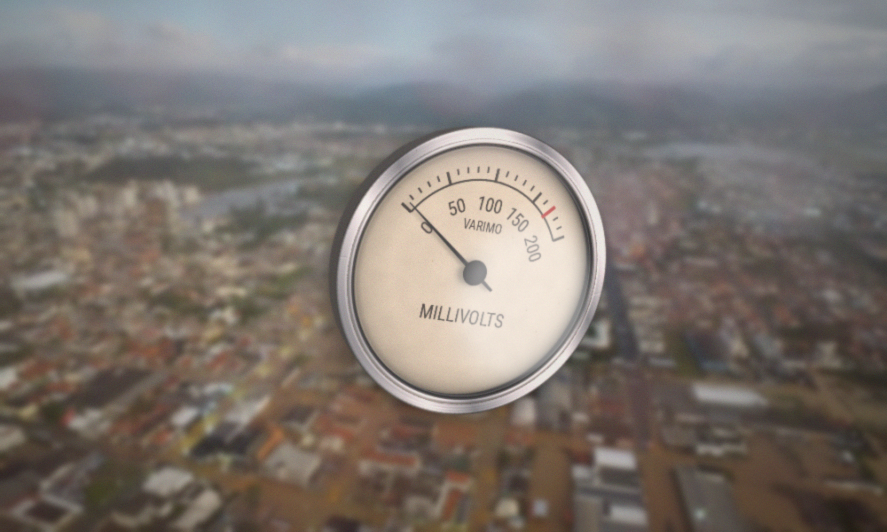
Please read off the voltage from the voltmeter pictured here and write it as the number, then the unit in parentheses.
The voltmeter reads 5 (mV)
